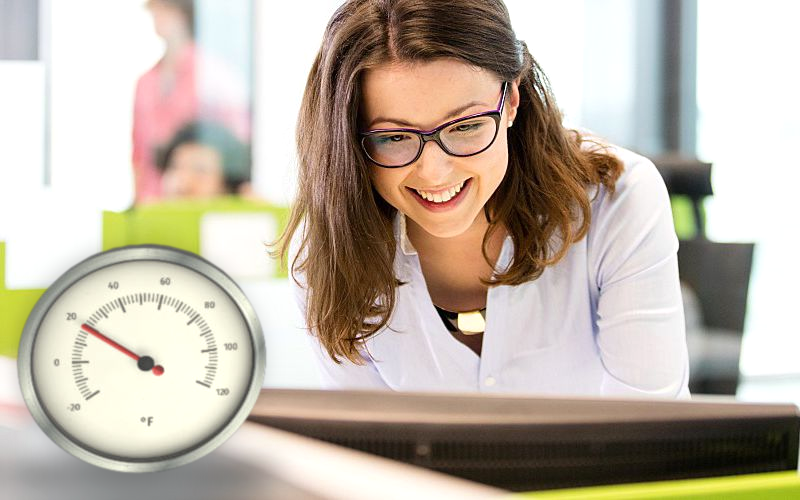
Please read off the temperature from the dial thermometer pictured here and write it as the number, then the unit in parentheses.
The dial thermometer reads 20 (°F)
